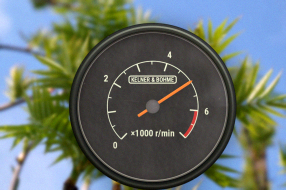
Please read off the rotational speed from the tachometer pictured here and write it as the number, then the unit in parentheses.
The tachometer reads 5000 (rpm)
